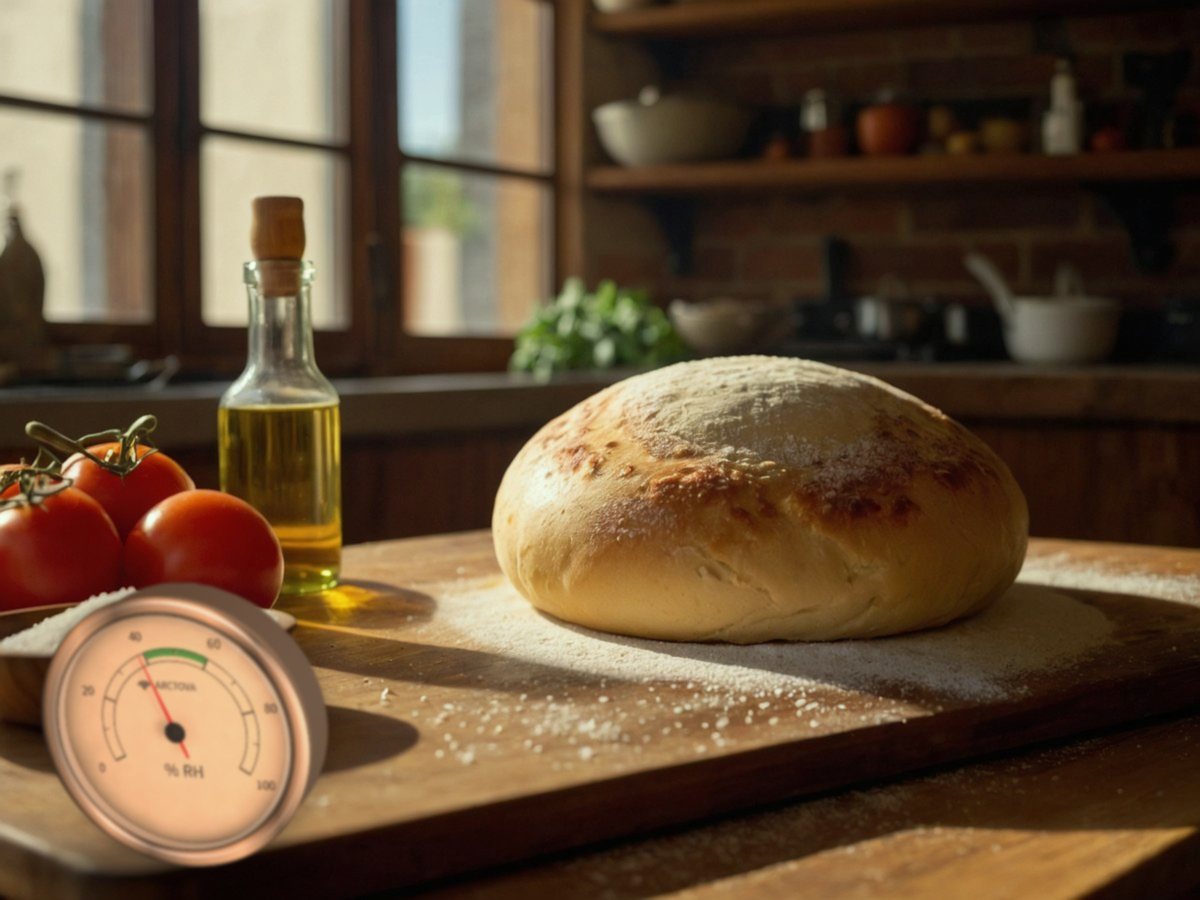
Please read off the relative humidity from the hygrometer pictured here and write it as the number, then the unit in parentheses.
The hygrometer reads 40 (%)
